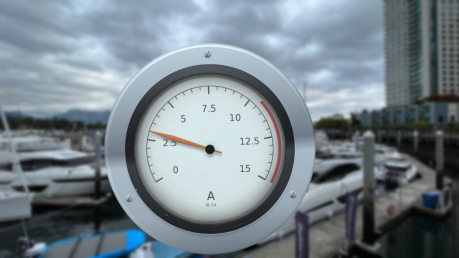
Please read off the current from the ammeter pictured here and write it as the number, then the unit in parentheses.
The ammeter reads 3 (A)
